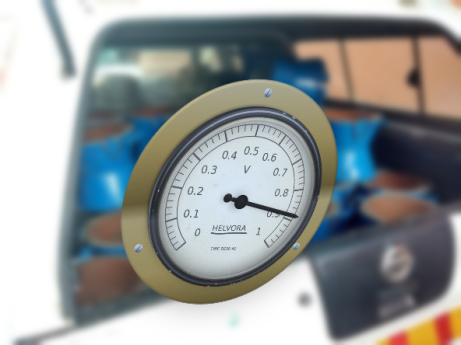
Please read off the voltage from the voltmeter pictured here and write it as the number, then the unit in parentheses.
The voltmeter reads 0.88 (V)
